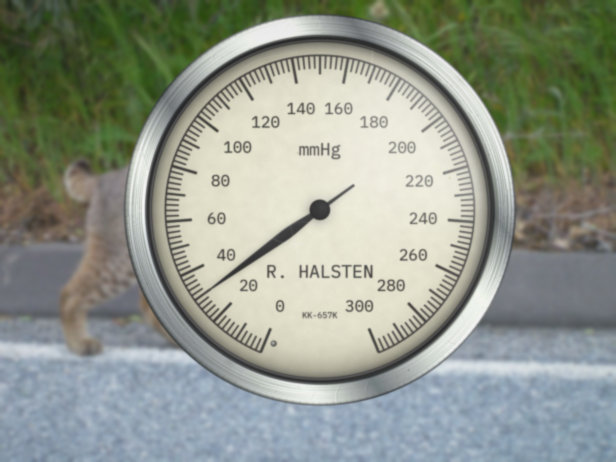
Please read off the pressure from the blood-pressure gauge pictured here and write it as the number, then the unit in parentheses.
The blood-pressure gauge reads 30 (mmHg)
